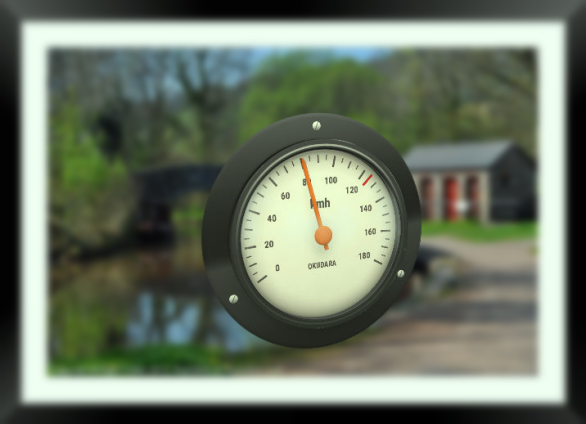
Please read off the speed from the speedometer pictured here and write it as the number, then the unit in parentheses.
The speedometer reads 80 (km/h)
